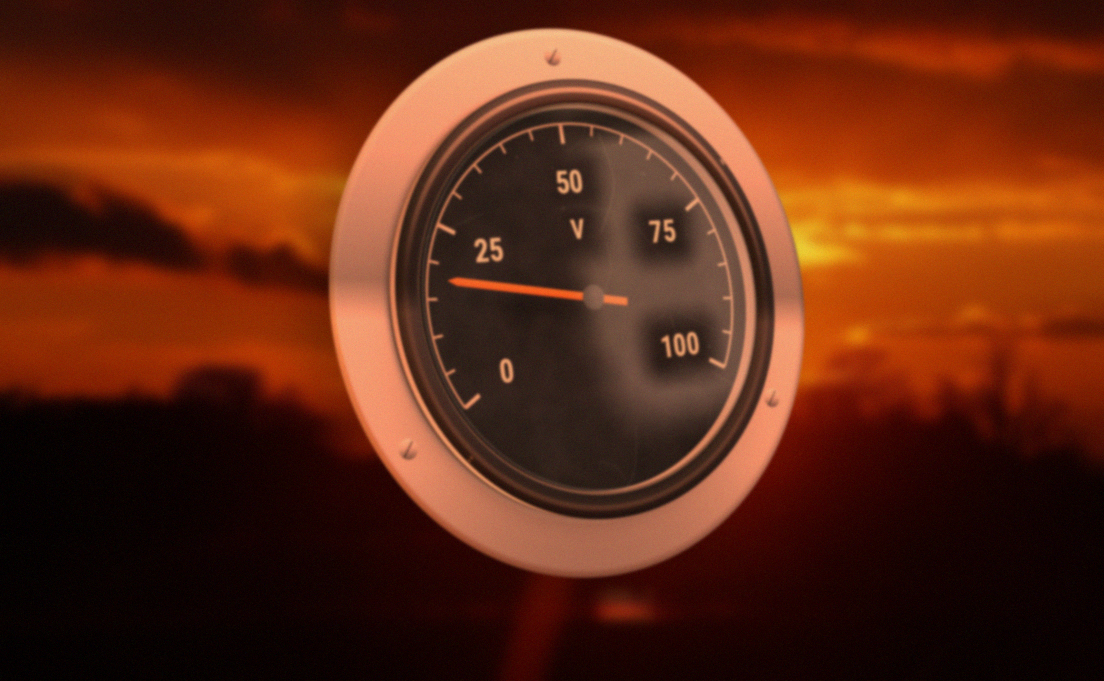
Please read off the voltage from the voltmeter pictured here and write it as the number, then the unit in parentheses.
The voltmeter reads 17.5 (V)
